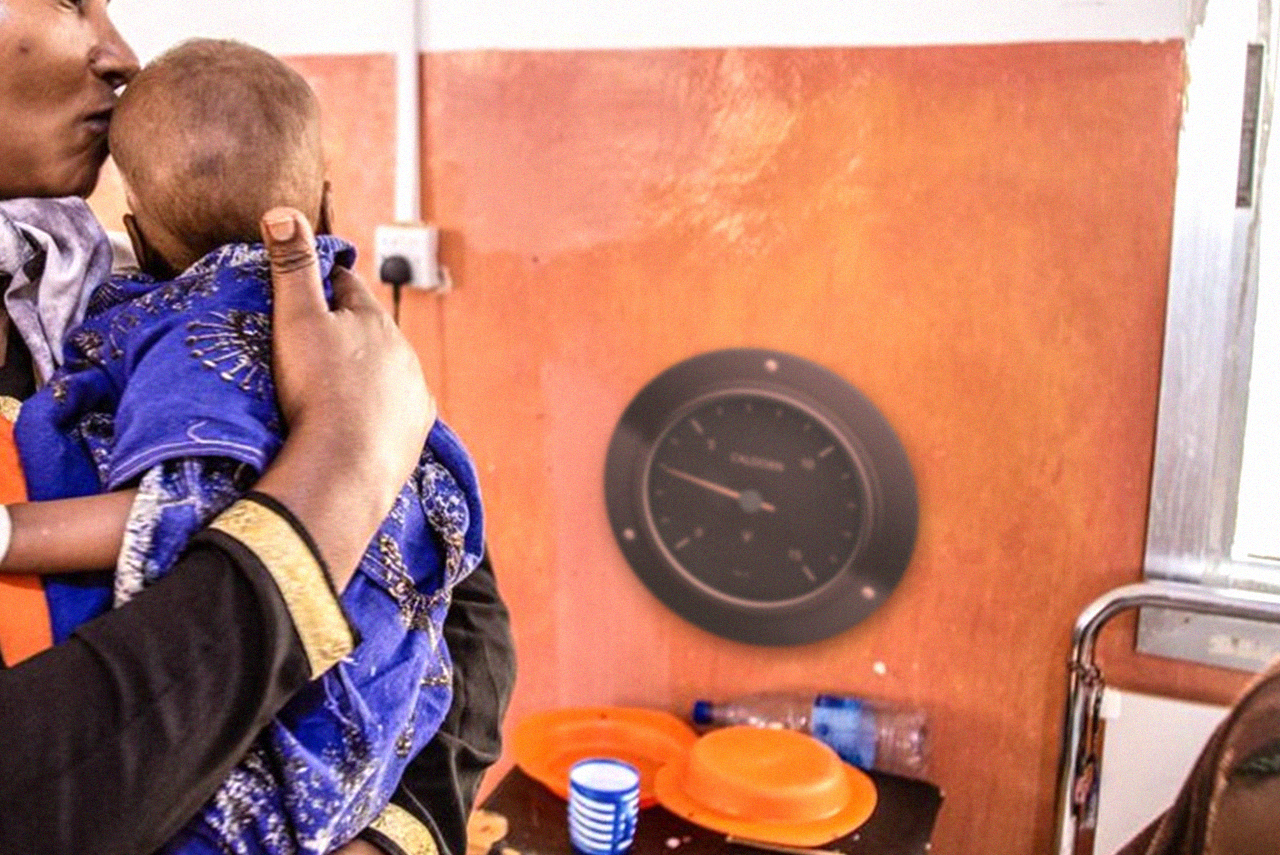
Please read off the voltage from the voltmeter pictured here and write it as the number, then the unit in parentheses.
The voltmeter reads 3 (V)
